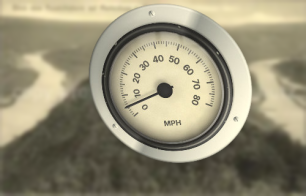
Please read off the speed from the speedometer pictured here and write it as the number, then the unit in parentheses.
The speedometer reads 5 (mph)
